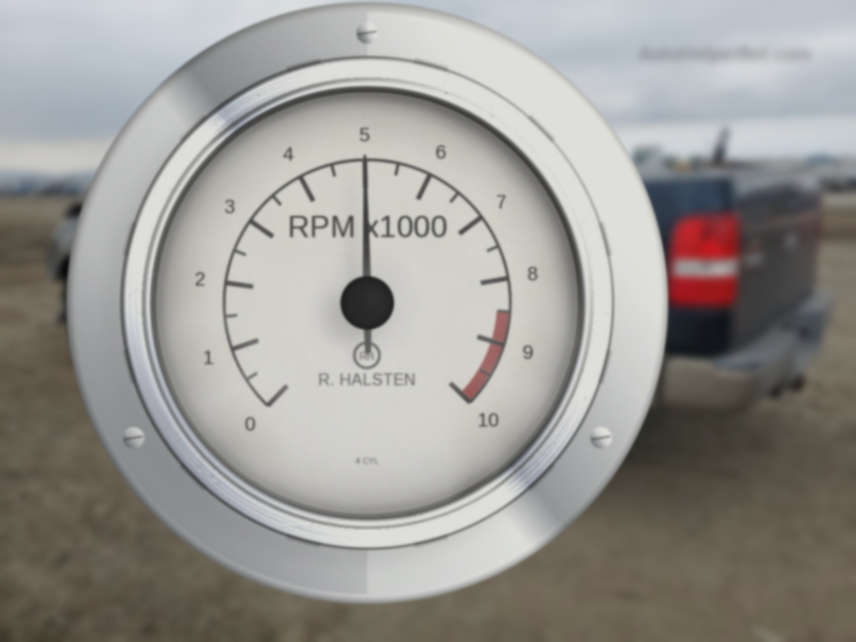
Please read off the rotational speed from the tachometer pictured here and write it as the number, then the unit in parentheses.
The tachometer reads 5000 (rpm)
